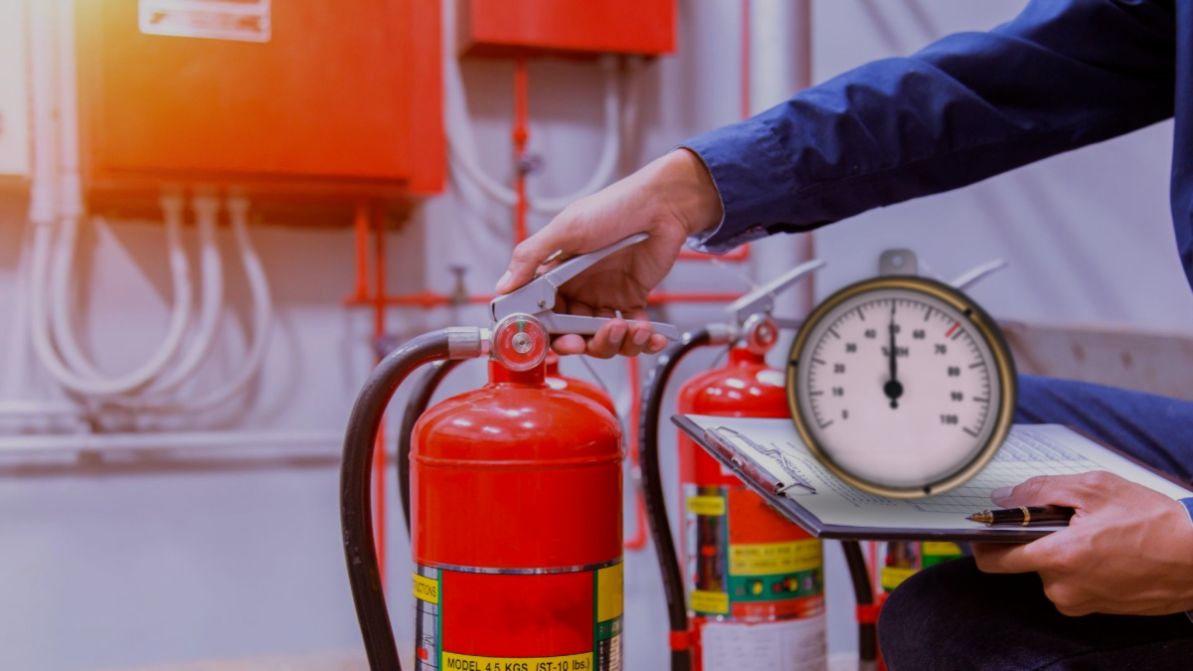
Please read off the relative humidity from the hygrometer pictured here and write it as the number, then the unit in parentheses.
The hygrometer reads 50 (%)
